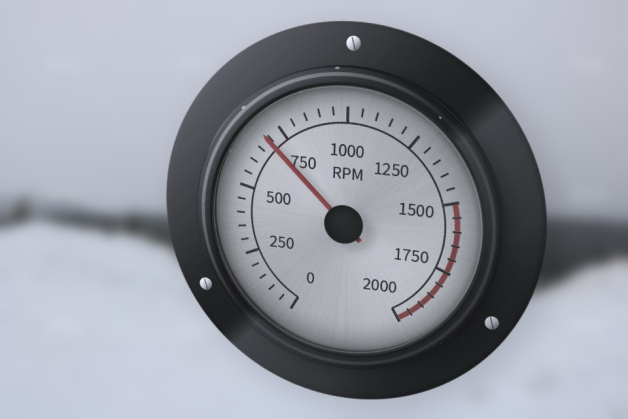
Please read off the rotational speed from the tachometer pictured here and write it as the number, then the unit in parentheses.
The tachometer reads 700 (rpm)
